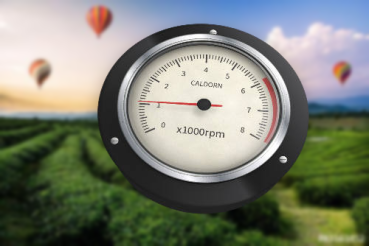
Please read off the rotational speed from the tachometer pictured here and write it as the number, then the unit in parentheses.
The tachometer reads 1000 (rpm)
